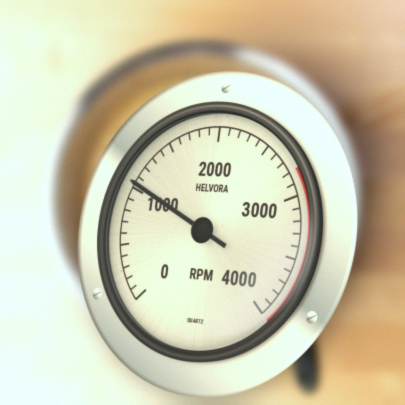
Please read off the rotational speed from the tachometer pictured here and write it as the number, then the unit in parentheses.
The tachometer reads 1050 (rpm)
